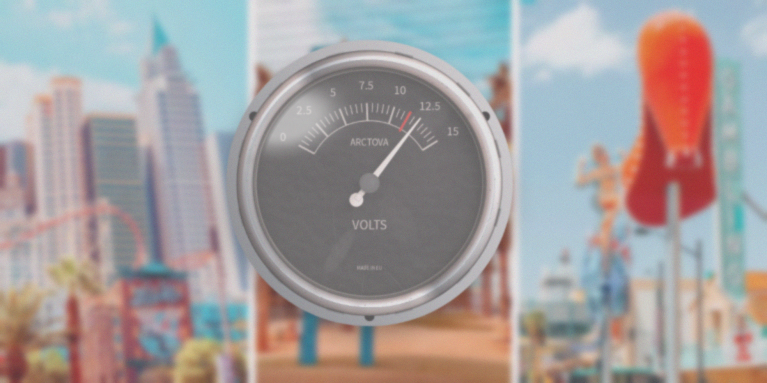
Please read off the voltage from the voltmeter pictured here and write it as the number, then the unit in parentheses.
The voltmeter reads 12.5 (V)
